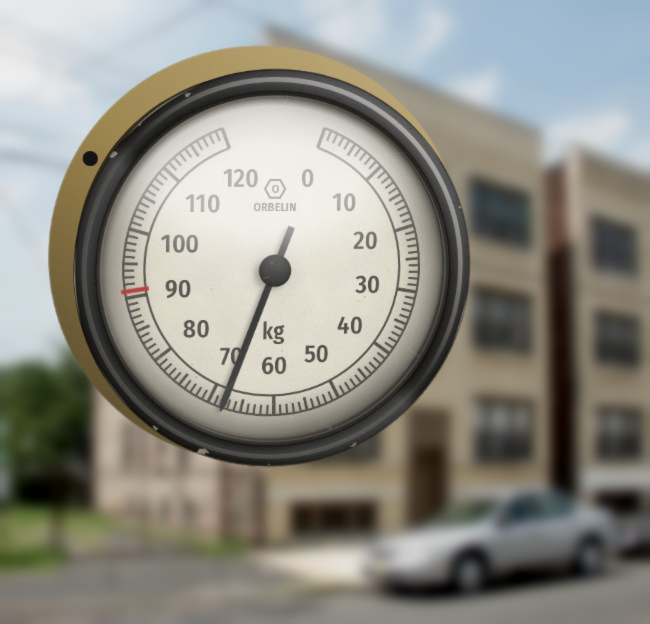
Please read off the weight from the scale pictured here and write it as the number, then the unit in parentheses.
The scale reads 68 (kg)
